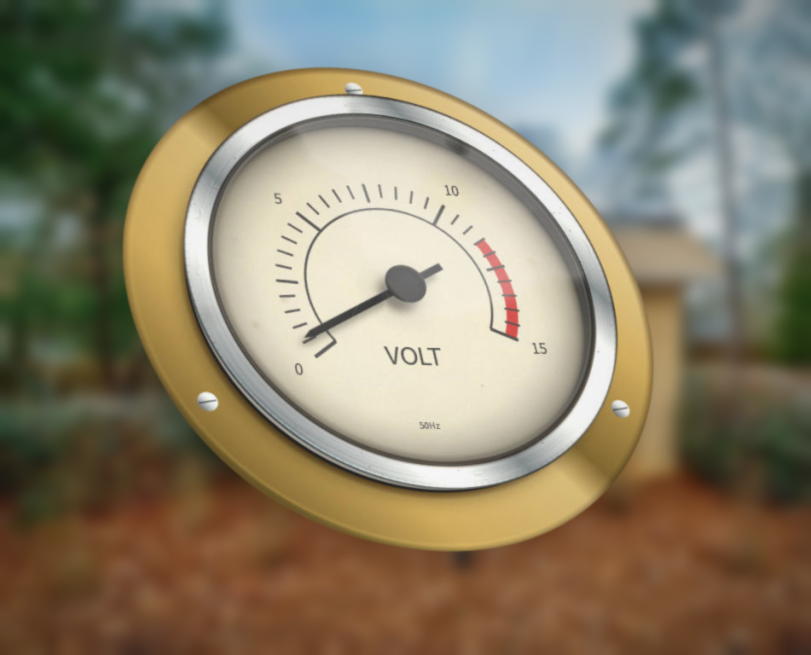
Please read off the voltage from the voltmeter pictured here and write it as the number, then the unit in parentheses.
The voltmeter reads 0.5 (V)
